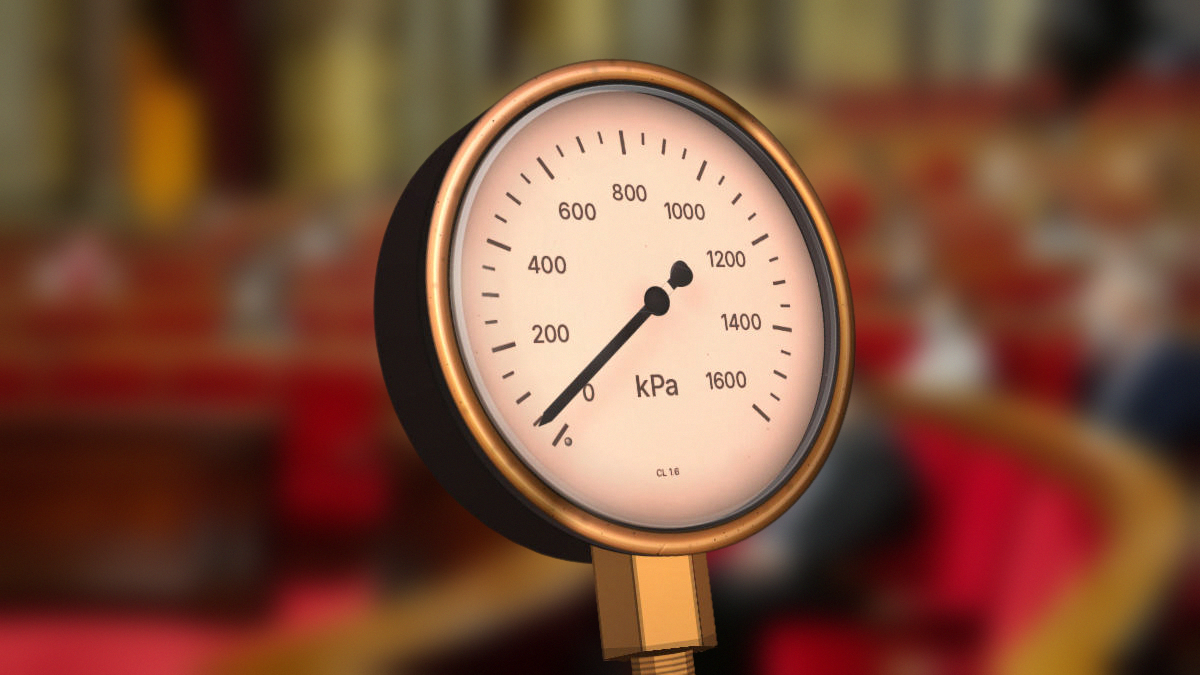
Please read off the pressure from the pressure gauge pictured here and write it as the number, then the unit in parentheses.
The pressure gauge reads 50 (kPa)
